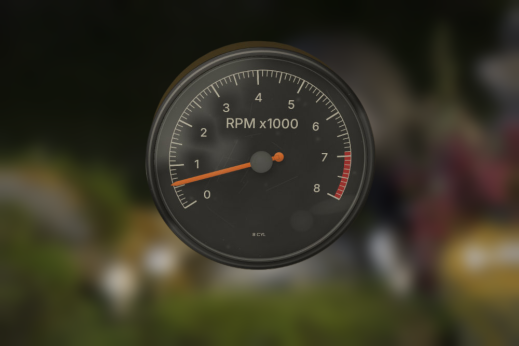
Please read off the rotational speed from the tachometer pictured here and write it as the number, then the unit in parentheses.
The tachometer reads 600 (rpm)
